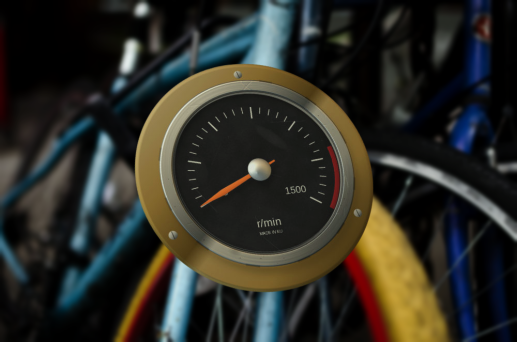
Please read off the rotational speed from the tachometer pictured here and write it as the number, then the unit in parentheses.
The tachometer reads 0 (rpm)
